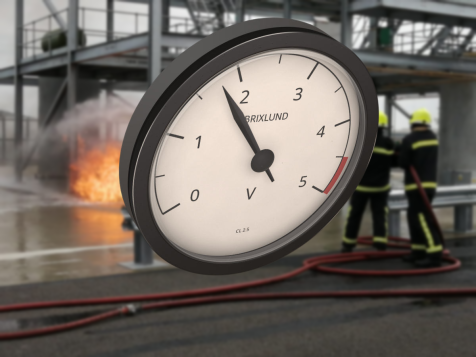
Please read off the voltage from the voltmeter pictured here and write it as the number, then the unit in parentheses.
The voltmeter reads 1.75 (V)
